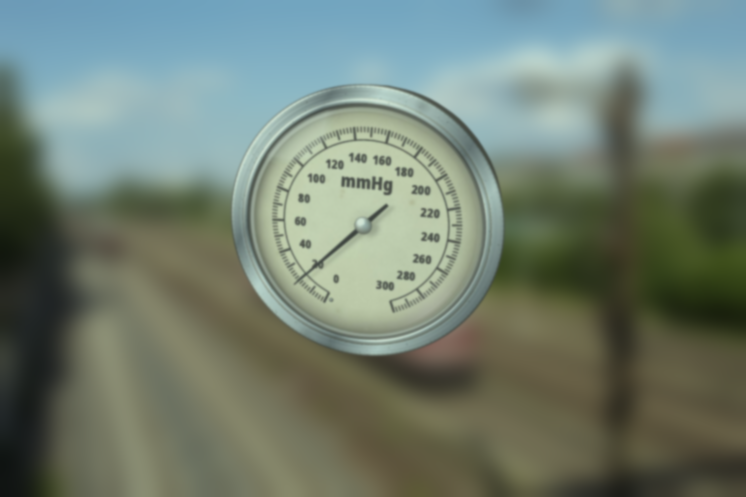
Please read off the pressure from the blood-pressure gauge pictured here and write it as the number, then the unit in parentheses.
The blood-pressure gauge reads 20 (mmHg)
